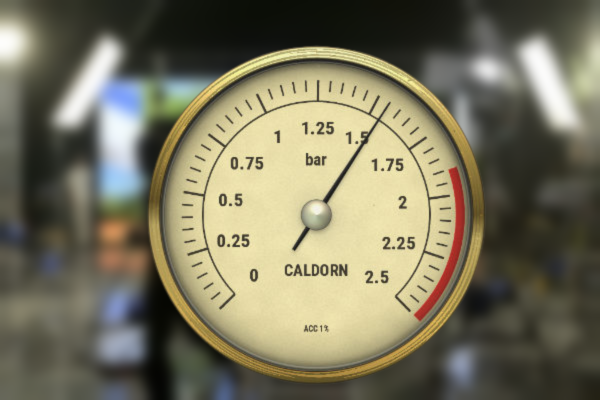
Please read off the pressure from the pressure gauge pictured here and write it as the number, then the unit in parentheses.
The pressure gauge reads 1.55 (bar)
